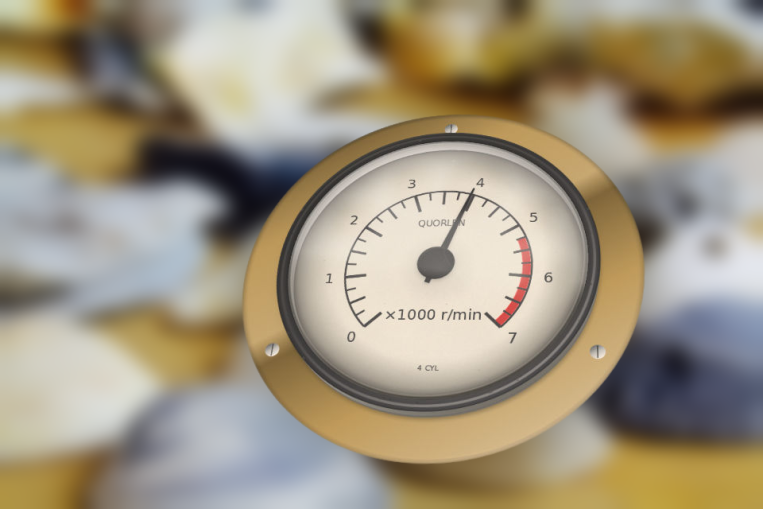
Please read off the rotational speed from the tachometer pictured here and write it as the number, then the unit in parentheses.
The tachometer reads 4000 (rpm)
